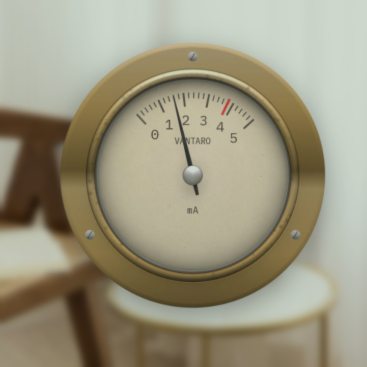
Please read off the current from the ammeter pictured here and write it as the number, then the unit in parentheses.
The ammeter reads 1.6 (mA)
